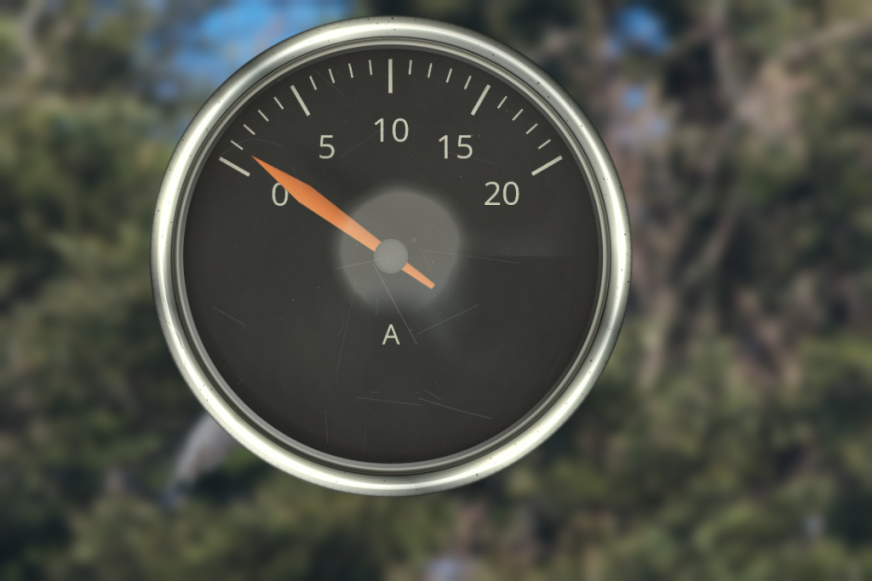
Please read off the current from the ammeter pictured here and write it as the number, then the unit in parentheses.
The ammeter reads 1 (A)
